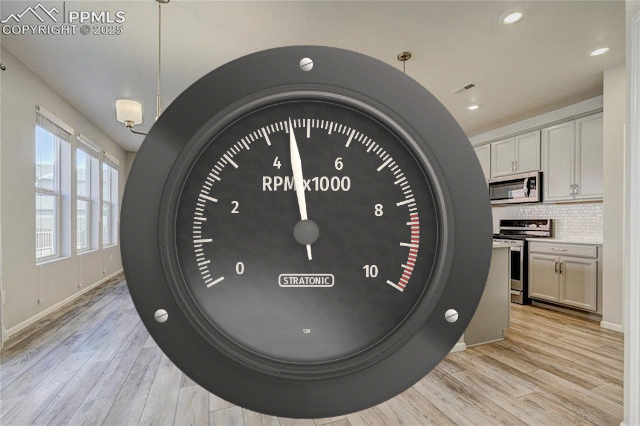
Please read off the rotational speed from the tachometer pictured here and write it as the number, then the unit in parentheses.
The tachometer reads 4600 (rpm)
